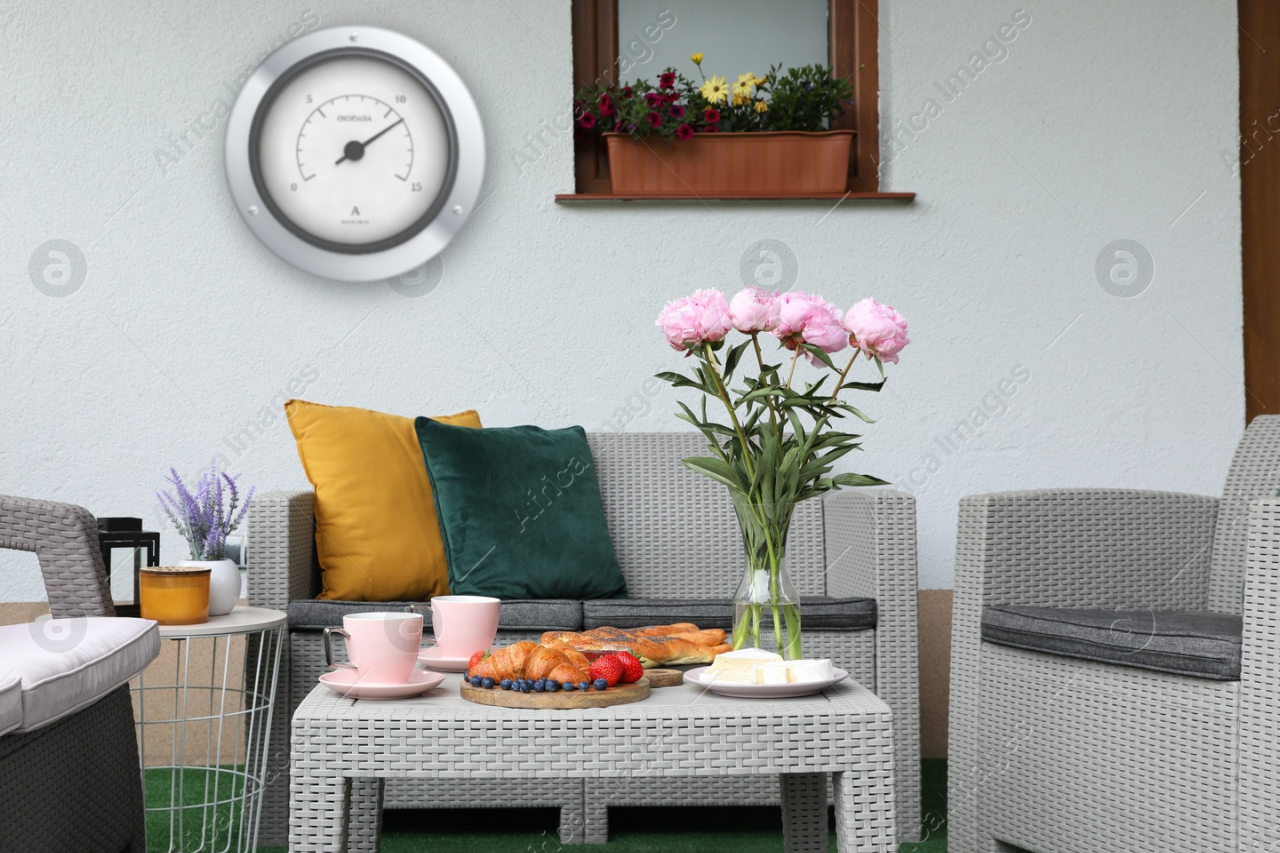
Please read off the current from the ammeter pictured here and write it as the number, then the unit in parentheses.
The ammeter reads 11 (A)
